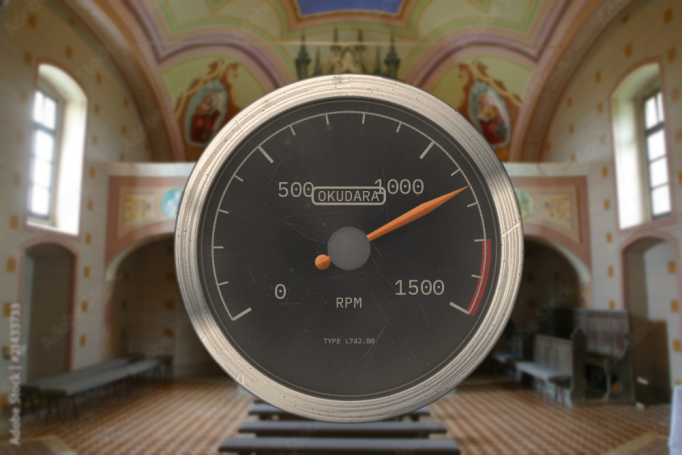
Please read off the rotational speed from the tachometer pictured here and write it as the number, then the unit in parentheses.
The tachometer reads 1150 (rpm)
